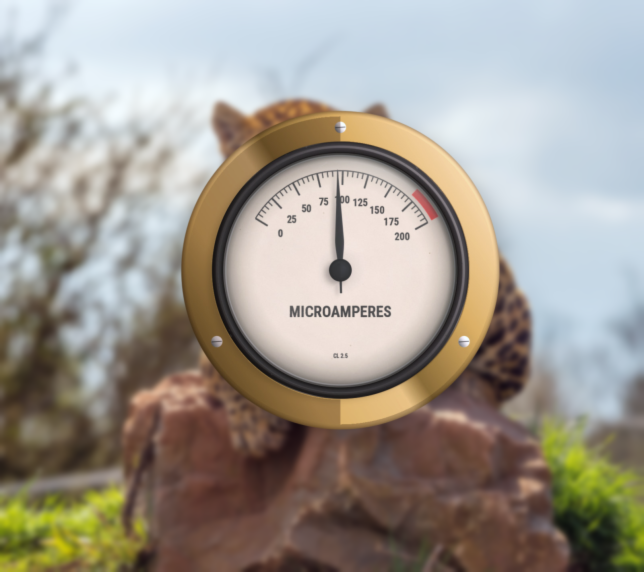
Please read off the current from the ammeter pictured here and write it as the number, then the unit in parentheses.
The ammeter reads 95 (µA)
